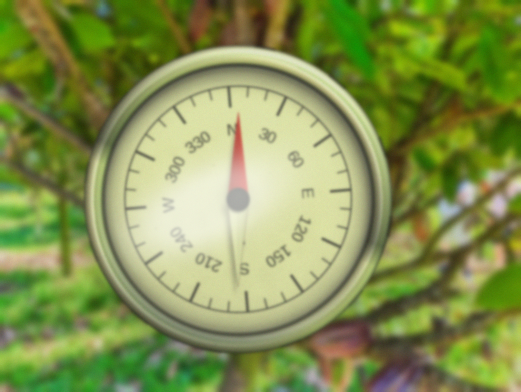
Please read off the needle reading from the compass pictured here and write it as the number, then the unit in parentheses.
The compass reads 5 (°)
